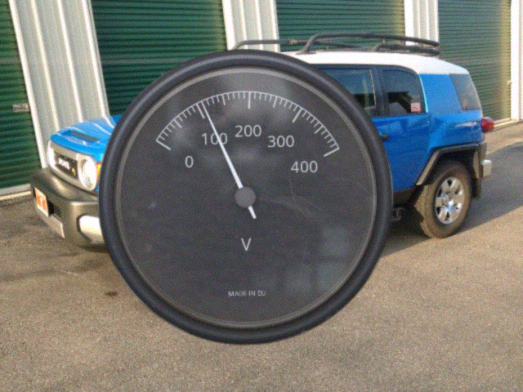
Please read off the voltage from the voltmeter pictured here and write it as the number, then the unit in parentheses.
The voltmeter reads 110 (V)
